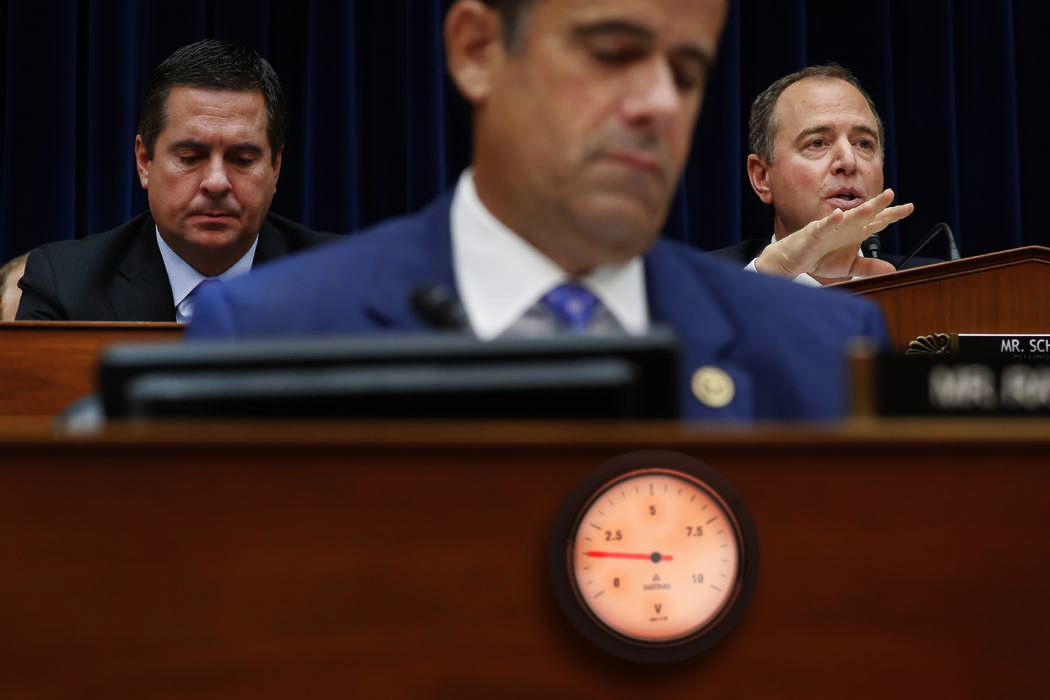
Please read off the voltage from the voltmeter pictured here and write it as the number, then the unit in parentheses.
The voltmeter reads 1.5 (V)
